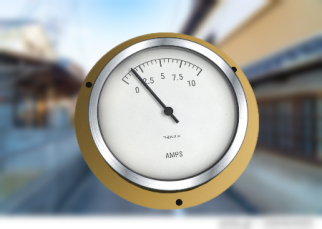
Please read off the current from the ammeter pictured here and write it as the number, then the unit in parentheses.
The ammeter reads 1.5 (A)
